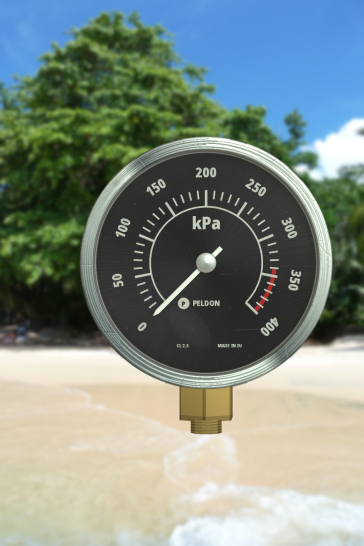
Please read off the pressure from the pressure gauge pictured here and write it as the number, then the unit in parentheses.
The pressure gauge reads 0 (kPa)
